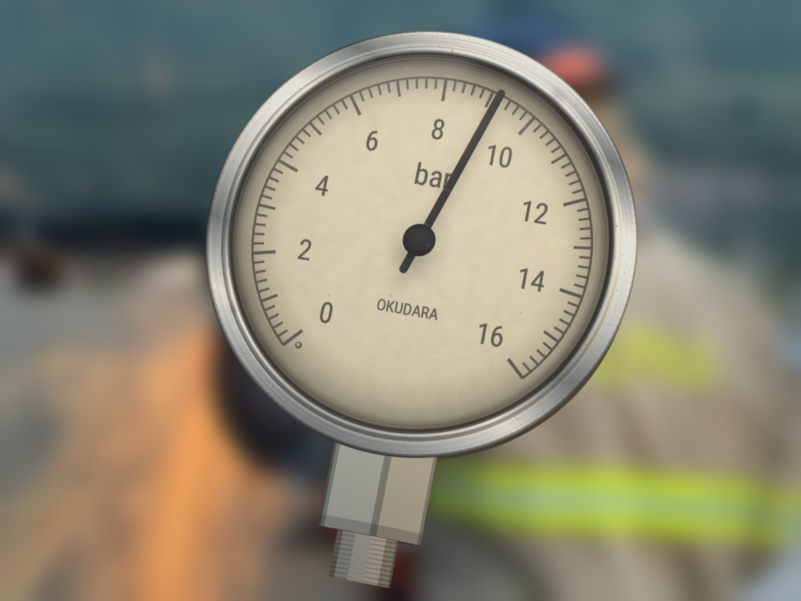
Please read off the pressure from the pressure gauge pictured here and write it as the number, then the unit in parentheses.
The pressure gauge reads 9.2 (bar)
